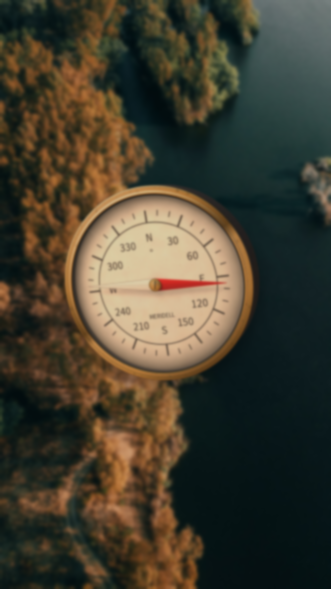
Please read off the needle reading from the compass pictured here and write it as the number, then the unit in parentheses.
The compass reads 95 (°)
